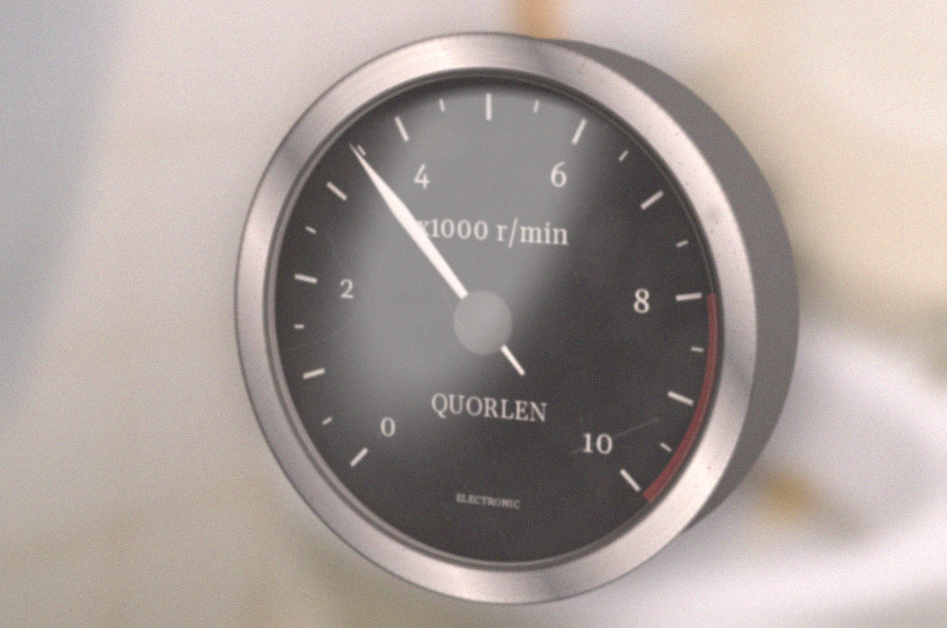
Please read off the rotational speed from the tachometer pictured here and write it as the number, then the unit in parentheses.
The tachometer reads 3500 (rpm)
